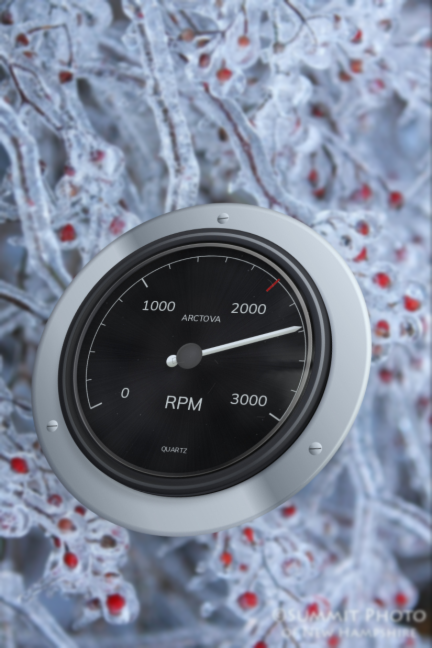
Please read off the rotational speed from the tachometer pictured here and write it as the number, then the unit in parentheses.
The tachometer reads 2400 (rpm)
